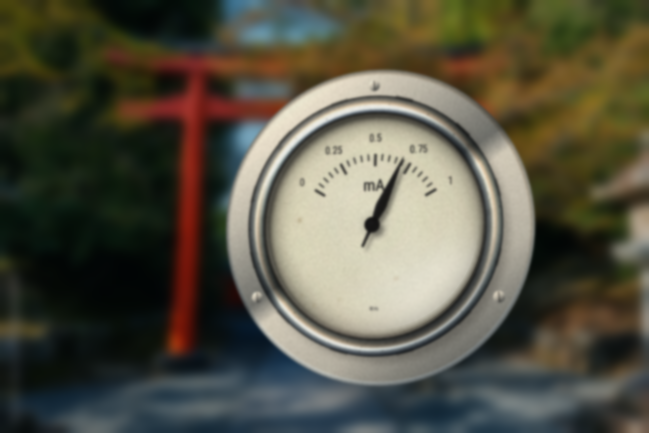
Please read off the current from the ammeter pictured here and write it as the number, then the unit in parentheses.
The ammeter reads 0.7 (mA)
